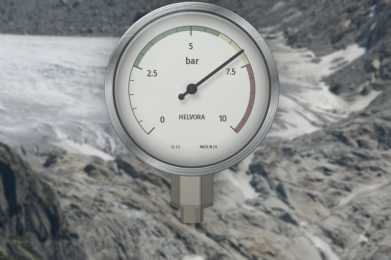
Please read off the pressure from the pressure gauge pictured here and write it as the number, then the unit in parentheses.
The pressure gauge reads 7 (bar)
